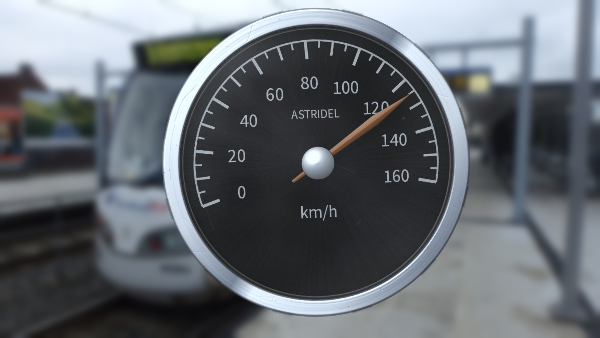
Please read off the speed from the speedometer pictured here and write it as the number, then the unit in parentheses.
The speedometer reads 125 (km/h)
